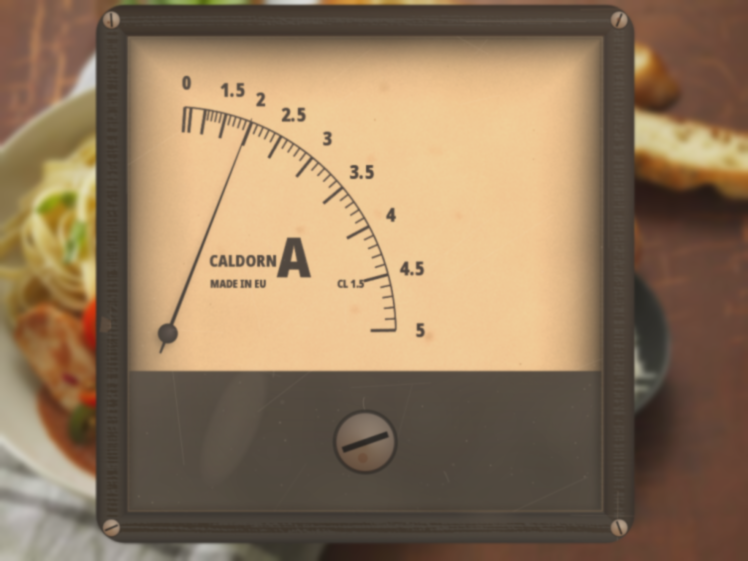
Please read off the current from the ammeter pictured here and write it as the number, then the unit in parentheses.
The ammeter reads 2 (A)
